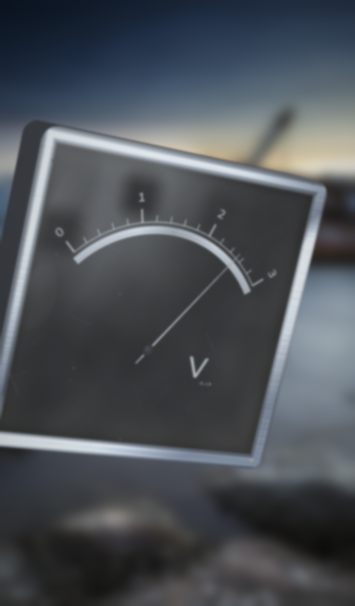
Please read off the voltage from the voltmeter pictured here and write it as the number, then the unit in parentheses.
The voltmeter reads 2.5 (V)
